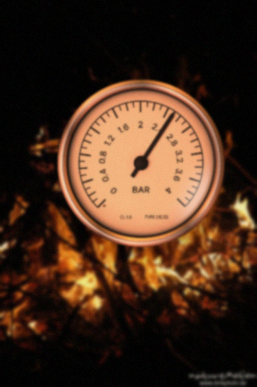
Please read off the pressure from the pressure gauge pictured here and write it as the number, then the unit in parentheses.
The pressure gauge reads 2.5 (bar)
